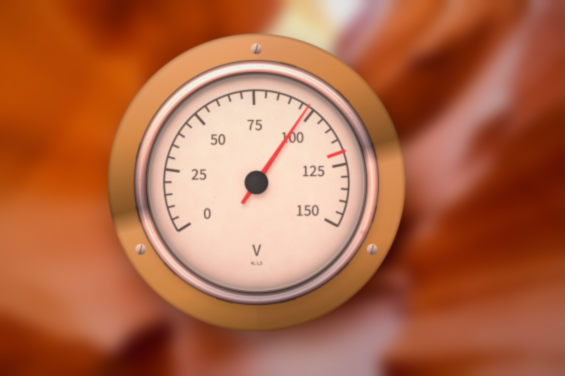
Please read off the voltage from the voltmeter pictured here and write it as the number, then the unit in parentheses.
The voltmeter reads 97.5 (V)
